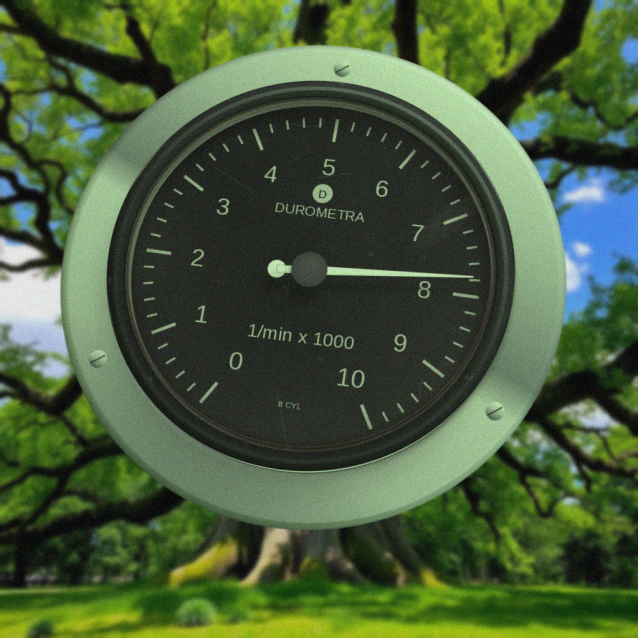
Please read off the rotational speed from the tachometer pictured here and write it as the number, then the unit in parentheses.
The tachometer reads 7800 (rpm)
